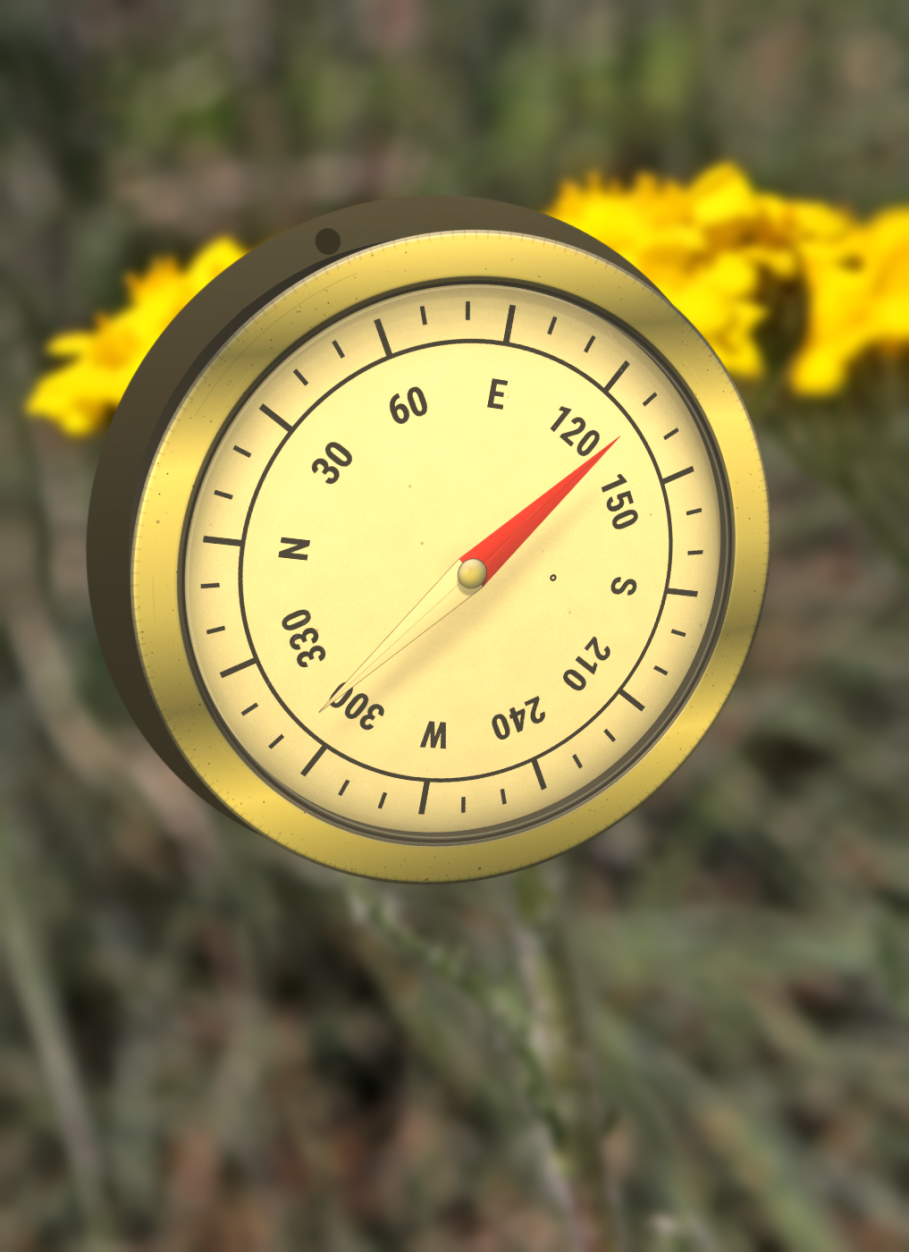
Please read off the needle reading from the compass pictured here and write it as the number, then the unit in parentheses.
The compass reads 130 (°)
